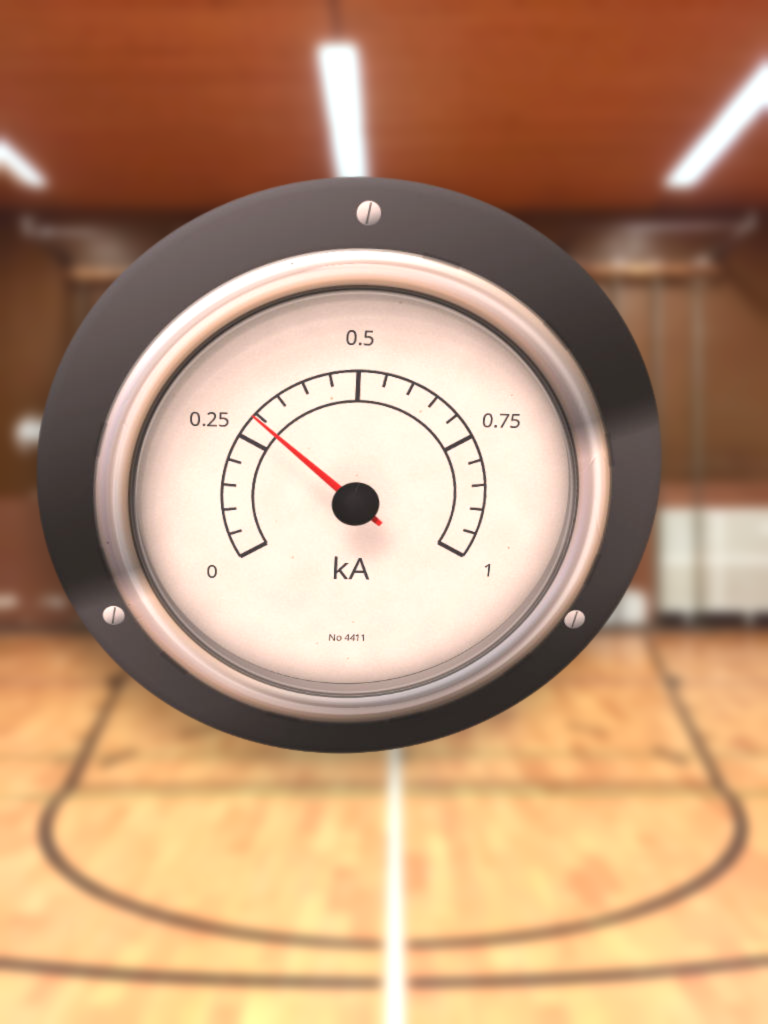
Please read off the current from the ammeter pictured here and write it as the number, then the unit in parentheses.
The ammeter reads 0.3 (kA)
